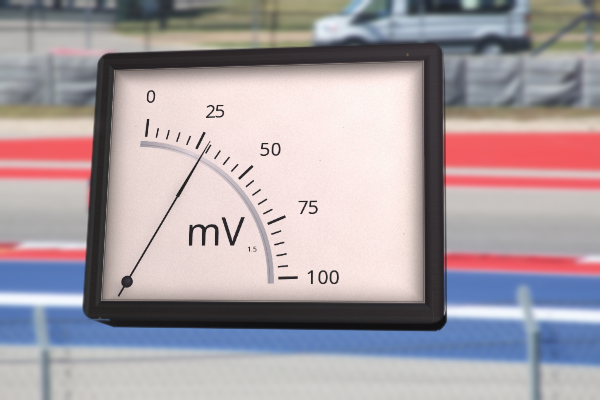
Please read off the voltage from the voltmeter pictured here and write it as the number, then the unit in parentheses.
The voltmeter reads 30 (mV)
